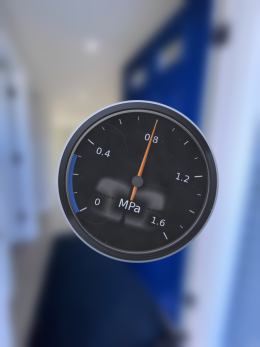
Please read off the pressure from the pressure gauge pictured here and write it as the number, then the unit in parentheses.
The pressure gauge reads 0.8 (MPa)
